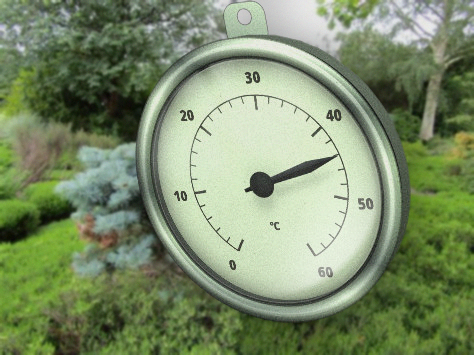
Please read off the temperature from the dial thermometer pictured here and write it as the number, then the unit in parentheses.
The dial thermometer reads 44 (°C)
